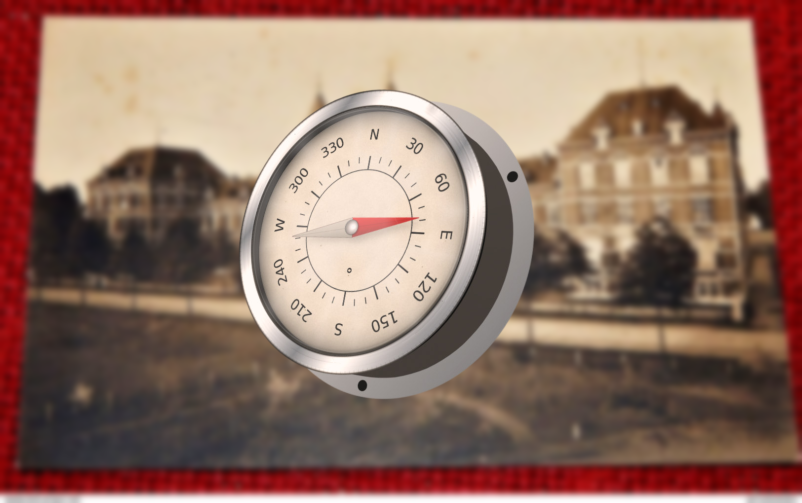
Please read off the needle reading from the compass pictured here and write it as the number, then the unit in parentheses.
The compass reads 80 (°)
